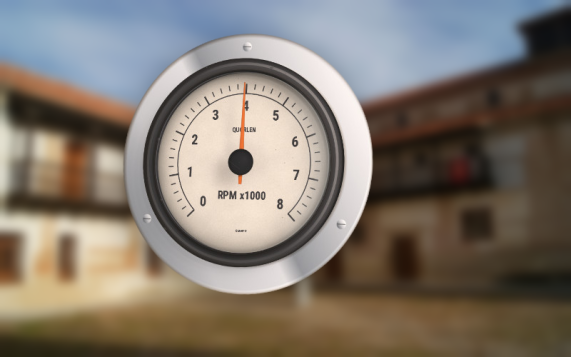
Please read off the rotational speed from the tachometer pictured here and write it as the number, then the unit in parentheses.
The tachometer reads 4000 (rpm)
